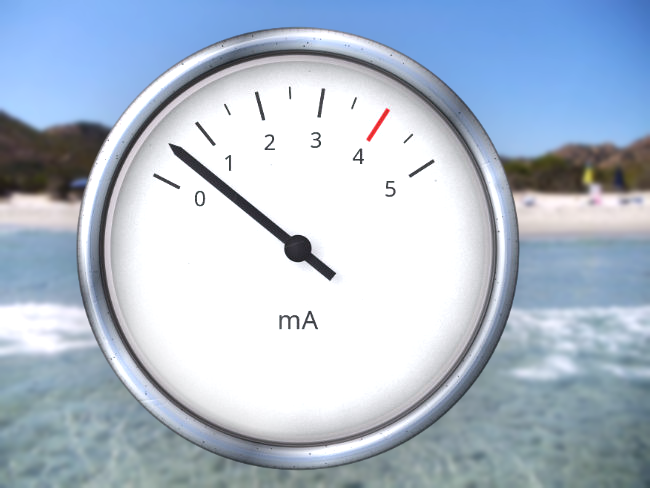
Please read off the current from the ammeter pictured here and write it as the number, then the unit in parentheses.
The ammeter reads 0.5 (mA)
